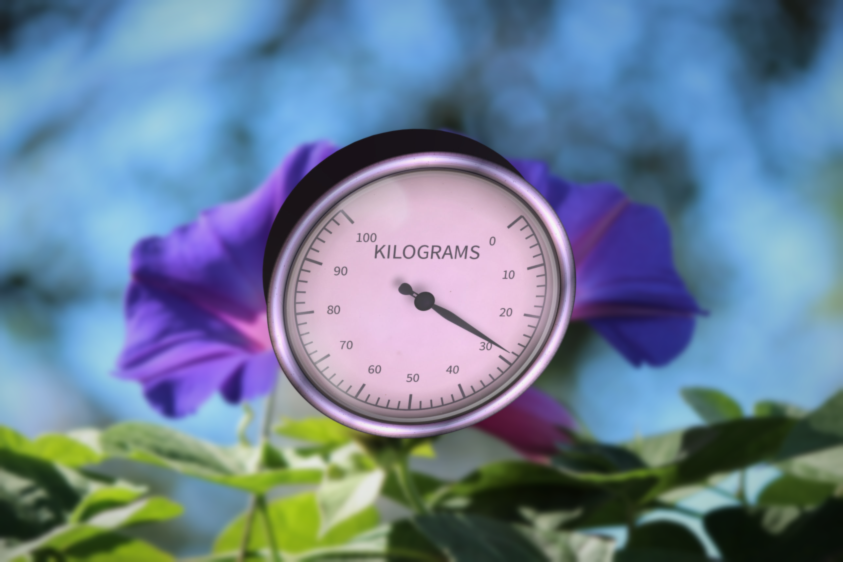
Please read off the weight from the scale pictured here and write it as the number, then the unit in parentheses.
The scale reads 28 (kg)
